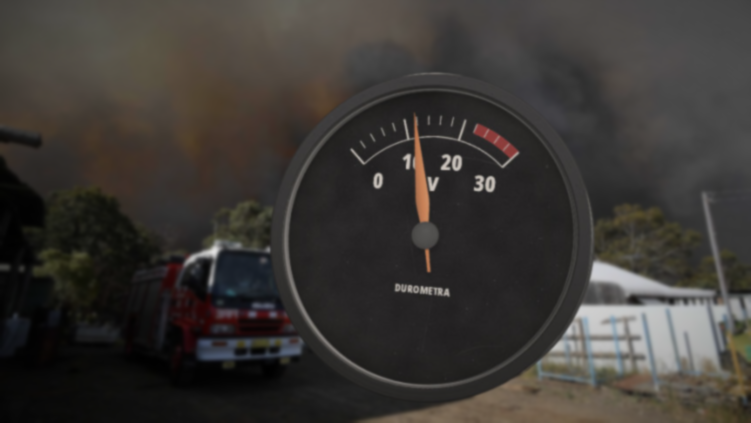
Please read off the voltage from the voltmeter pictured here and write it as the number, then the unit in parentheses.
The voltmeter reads 12 (V)
